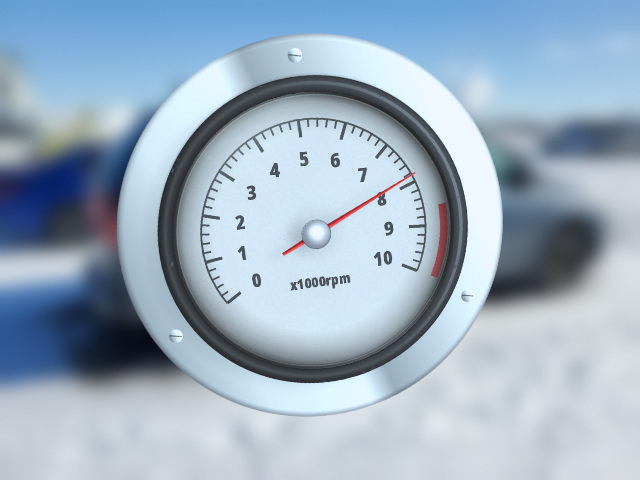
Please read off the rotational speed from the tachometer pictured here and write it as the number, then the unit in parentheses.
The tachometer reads 7800 (rpm)
